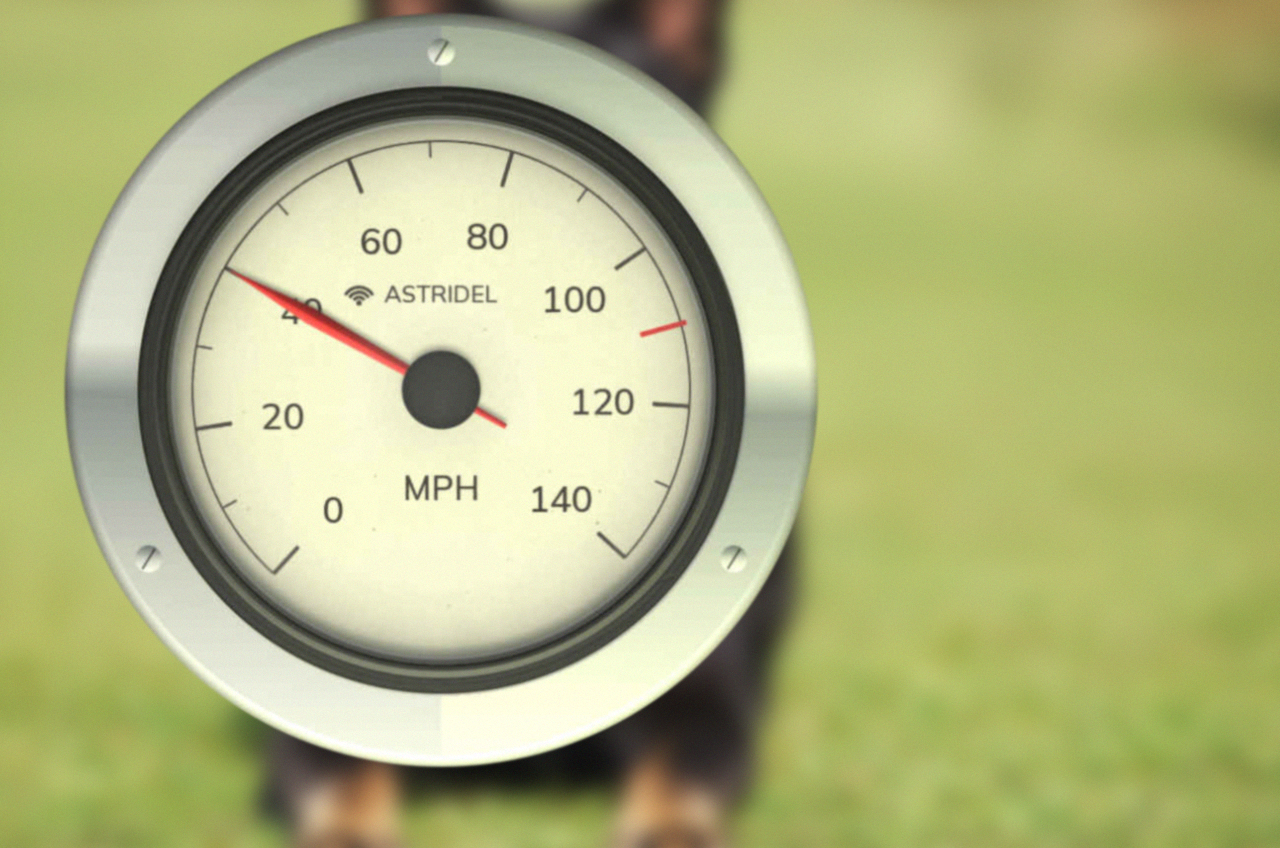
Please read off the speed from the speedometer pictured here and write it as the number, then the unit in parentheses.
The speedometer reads 40 (mph)
